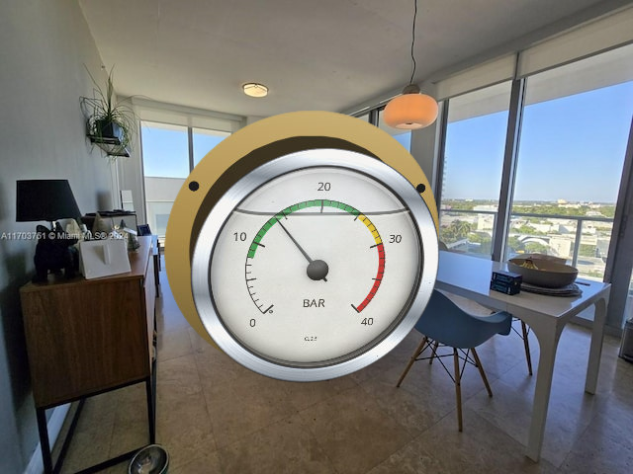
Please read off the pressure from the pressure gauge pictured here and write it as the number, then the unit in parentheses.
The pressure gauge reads 14 (bar)
